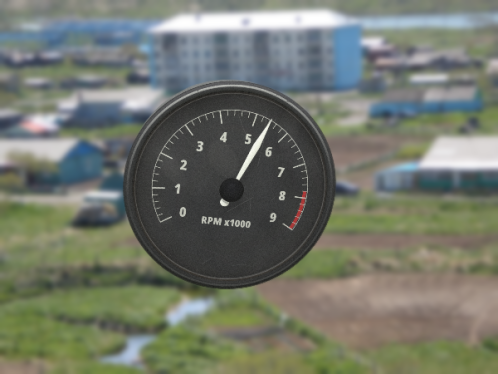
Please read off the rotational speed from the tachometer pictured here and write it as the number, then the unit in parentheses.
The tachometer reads 5400 (rpm)
